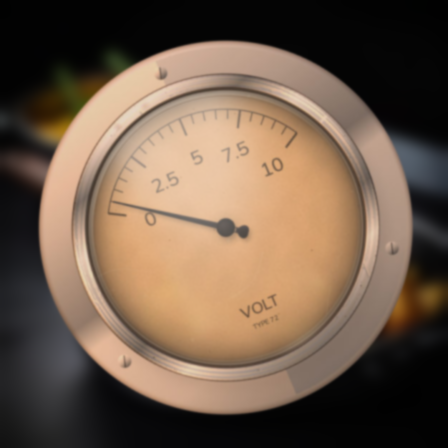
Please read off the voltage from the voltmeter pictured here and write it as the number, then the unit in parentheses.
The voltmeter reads 0.5 (V)
